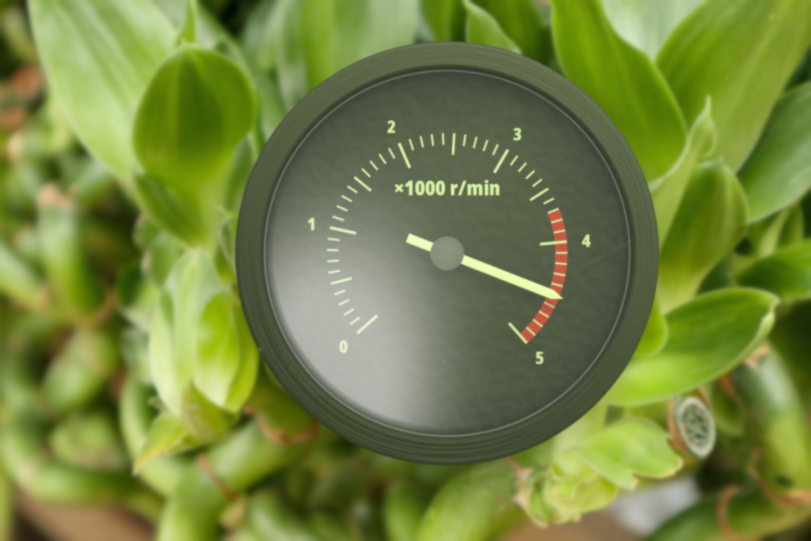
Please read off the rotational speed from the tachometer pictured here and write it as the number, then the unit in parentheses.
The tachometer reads 4500 (rpm)
